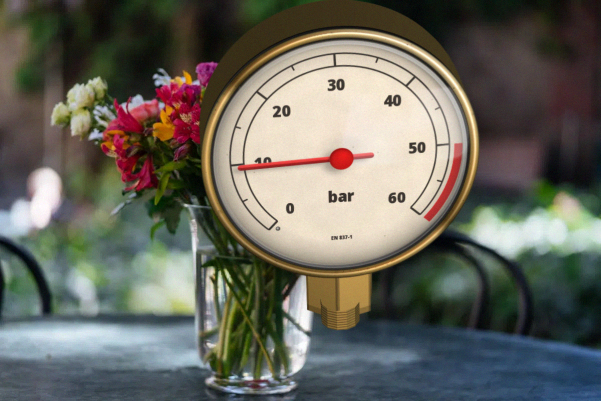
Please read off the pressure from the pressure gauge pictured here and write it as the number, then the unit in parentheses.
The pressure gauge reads 10 (bar)
